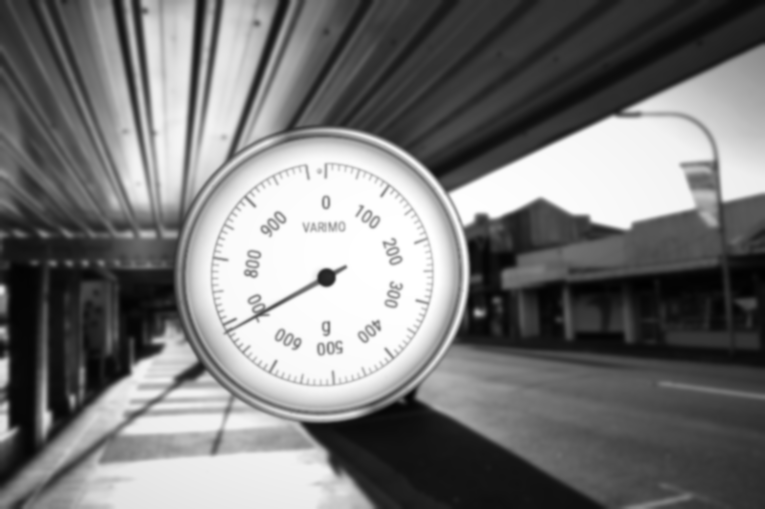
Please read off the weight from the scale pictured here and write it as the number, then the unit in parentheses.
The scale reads 690 (g)
